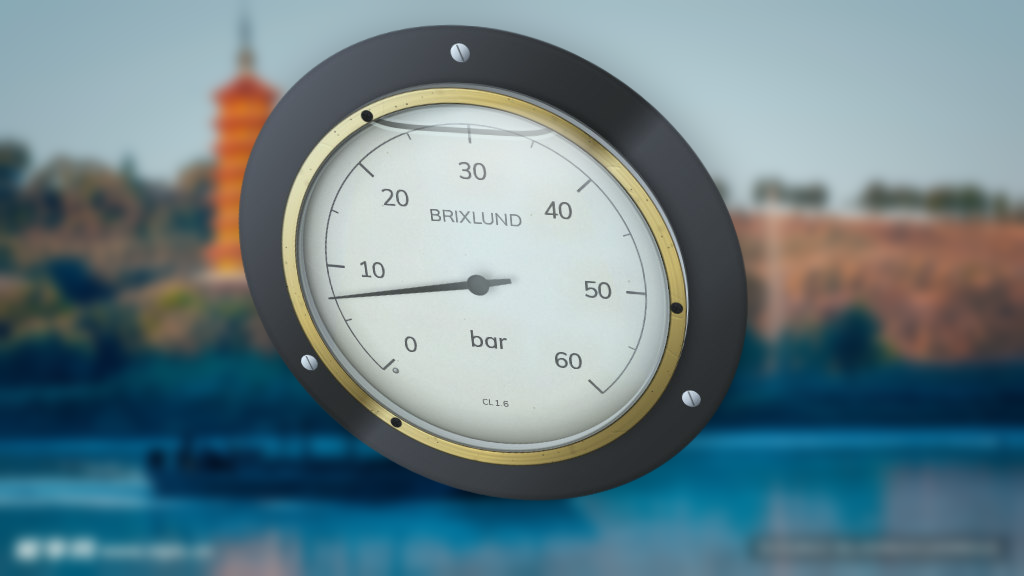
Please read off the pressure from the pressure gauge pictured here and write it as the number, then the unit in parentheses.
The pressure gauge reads 7.5 (bar)
